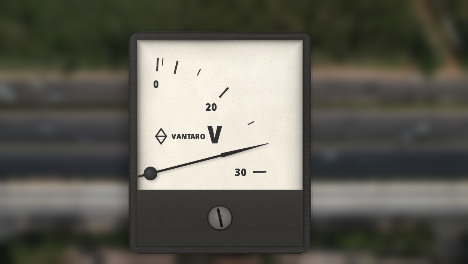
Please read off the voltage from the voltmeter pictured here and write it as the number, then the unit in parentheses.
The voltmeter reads 27.5 (V)
